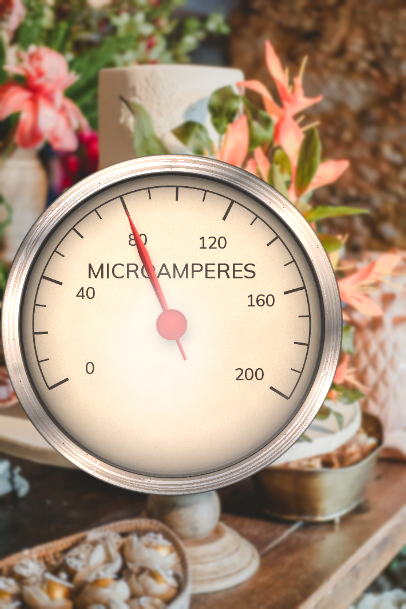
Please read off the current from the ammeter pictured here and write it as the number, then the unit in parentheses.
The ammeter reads 80 (µA)
